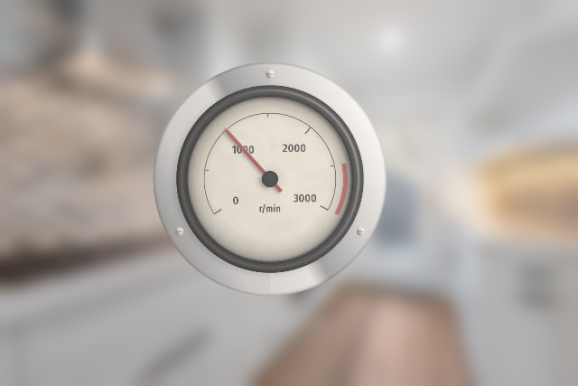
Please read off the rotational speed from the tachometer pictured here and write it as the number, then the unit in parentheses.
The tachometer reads 1000 (rpm)
